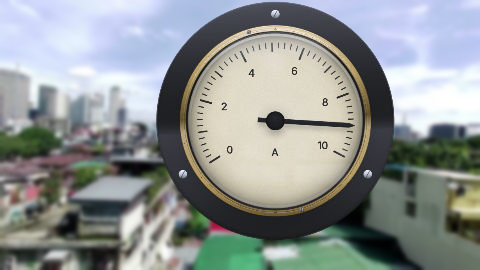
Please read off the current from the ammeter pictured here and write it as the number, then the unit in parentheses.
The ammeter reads 9 (A)
